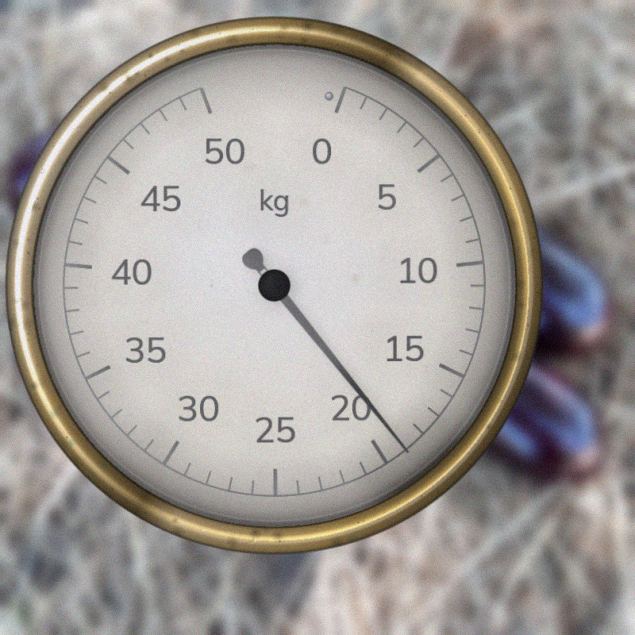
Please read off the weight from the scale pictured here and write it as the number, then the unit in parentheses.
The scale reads 19 (kg)
